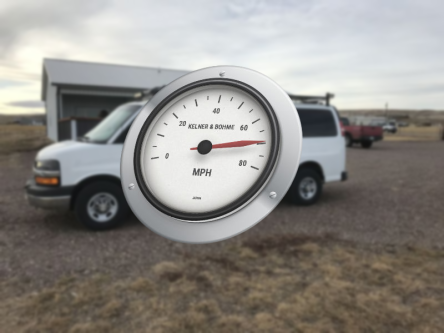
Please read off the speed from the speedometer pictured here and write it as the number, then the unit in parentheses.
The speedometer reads 70 (mph)
